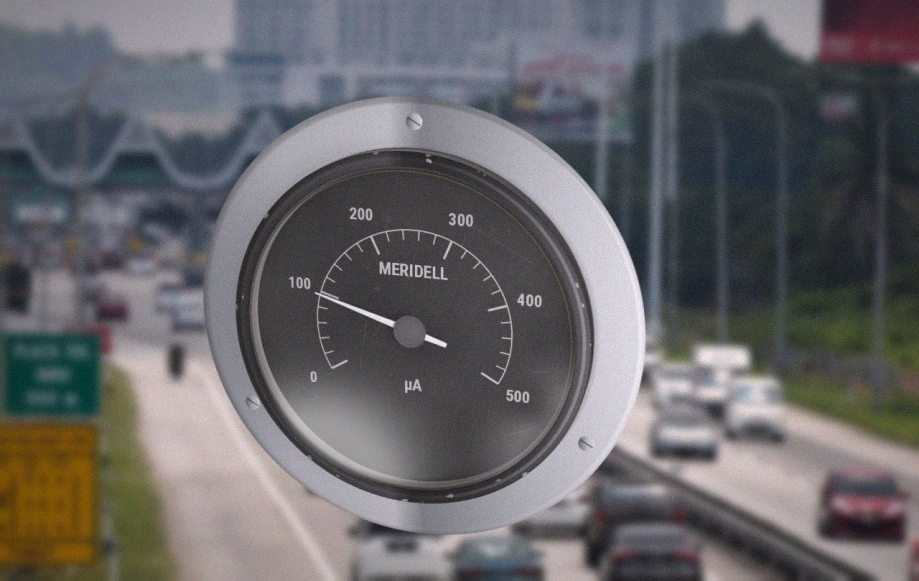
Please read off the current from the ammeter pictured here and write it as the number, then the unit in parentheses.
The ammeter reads 100 (µA)
